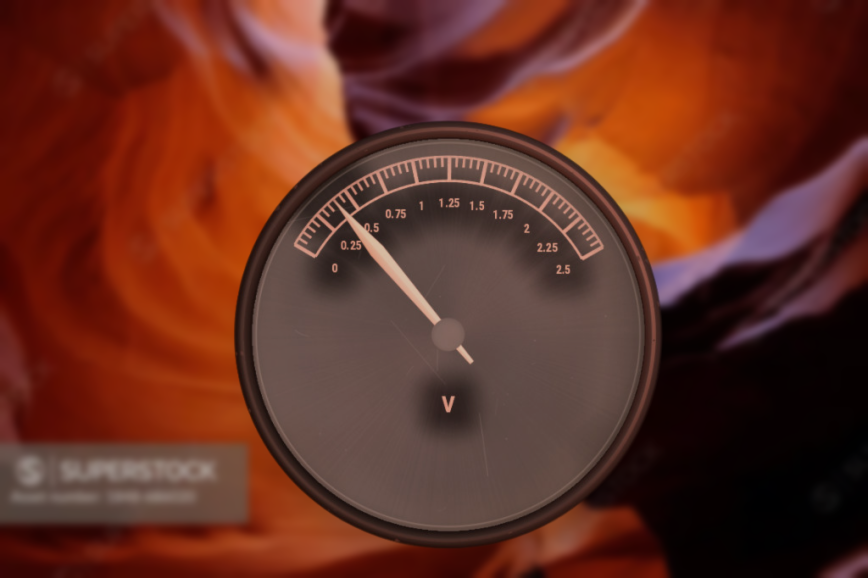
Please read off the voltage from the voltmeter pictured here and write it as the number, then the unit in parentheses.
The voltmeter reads 0.4 (V)
